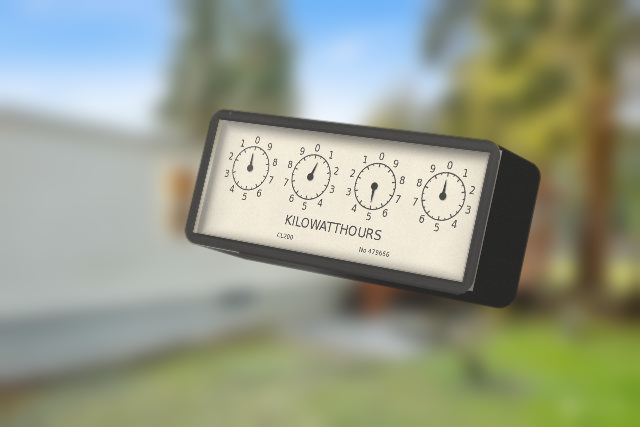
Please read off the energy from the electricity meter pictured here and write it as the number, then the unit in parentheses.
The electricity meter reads 50 (kWh)
